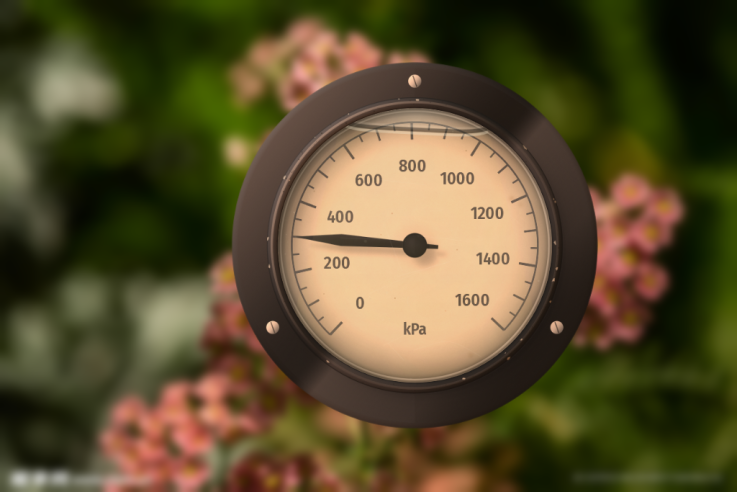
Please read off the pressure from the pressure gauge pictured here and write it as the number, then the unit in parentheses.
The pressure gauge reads 300 (kPa)
